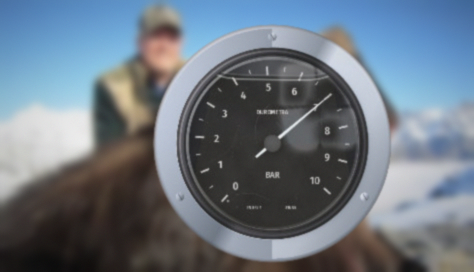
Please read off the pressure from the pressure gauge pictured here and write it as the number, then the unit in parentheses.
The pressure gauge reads 7 (bar)
